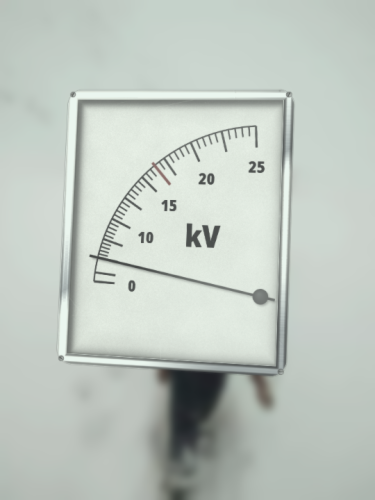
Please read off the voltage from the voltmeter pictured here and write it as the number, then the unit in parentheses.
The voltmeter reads 5 (kV)
